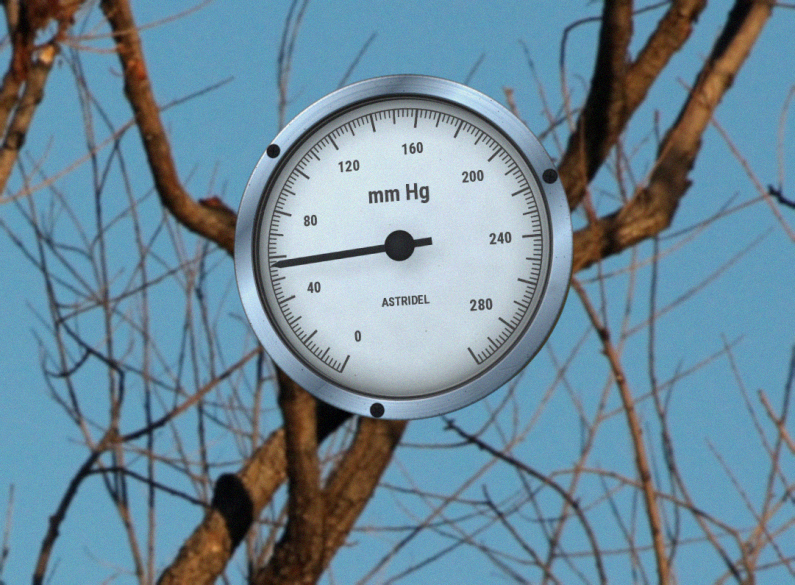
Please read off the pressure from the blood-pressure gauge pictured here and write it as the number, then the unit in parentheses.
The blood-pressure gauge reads 56 (mmHg)
